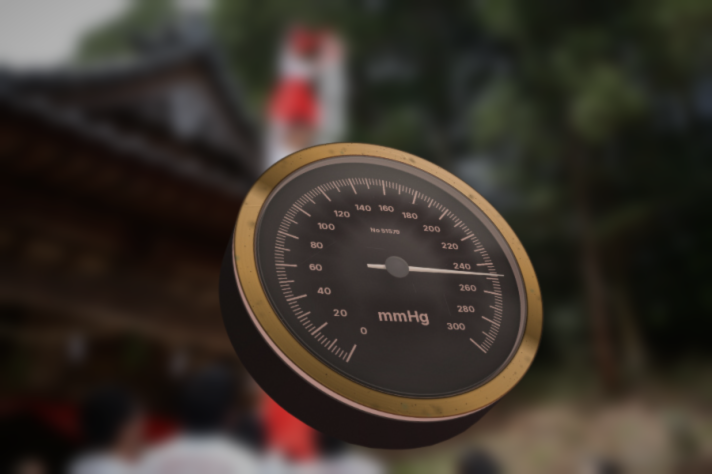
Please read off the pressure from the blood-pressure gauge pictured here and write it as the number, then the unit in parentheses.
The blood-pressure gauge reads 250 (mmHg)
